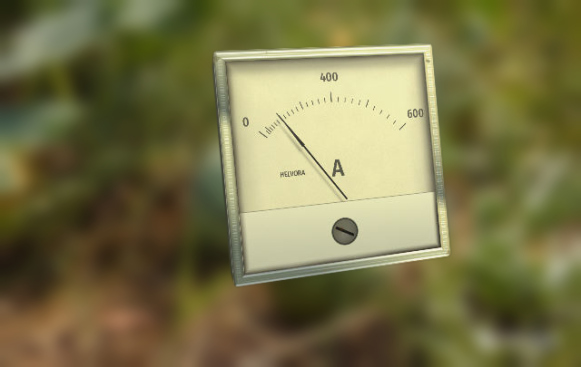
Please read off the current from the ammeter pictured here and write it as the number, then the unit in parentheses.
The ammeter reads 200 (A)
